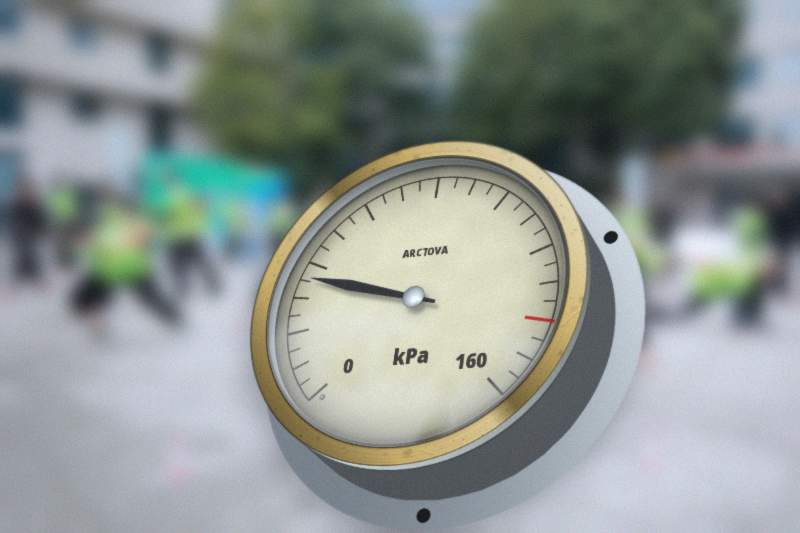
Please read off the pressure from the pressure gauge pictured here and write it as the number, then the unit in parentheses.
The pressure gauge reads 35 (kPa)
